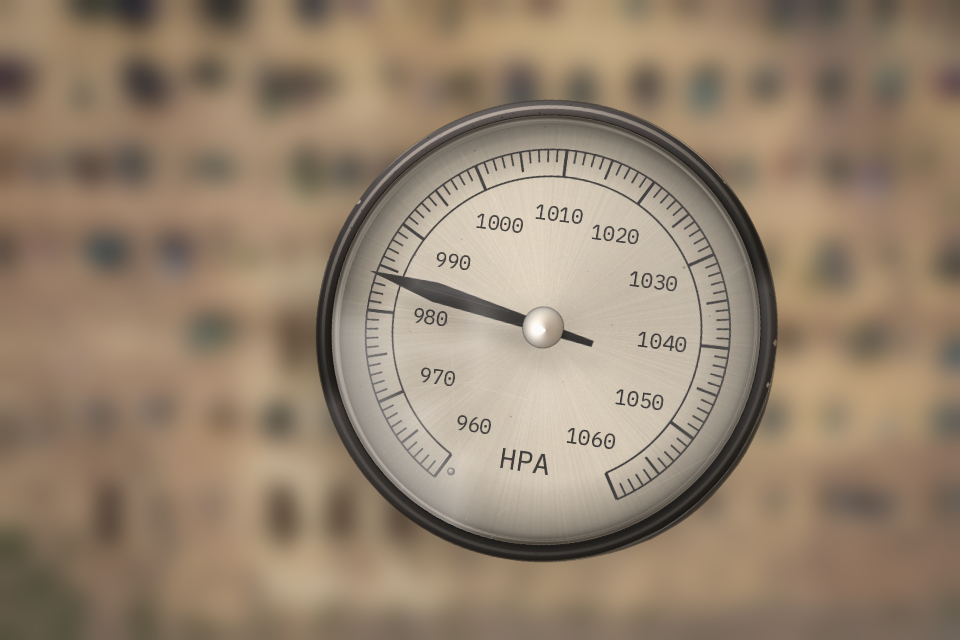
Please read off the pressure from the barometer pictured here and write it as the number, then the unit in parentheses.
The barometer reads 984 (hPa)
